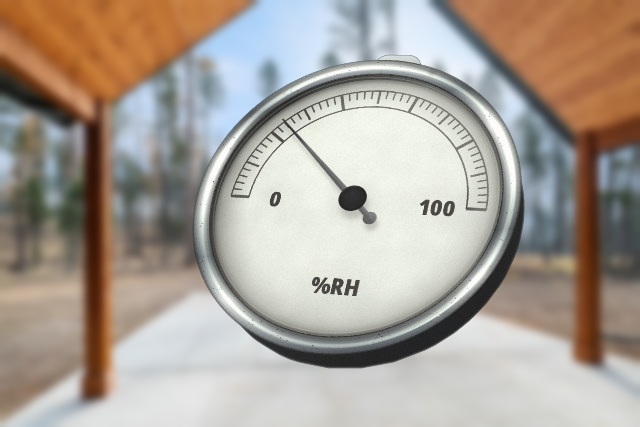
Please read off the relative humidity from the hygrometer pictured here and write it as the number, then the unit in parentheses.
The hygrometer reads 24 (%)
